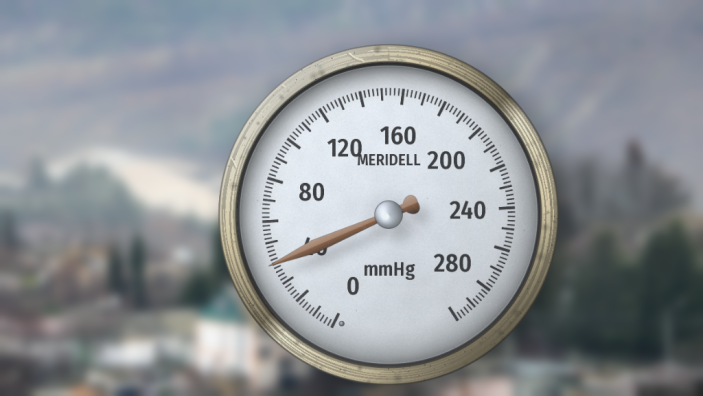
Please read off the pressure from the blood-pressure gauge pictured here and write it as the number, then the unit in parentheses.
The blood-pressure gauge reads 40 (mmHg)
